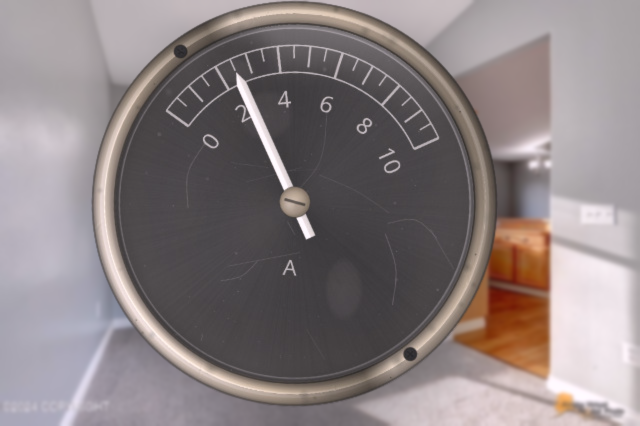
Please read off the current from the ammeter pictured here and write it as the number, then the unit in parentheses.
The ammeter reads 2.5 (A)
